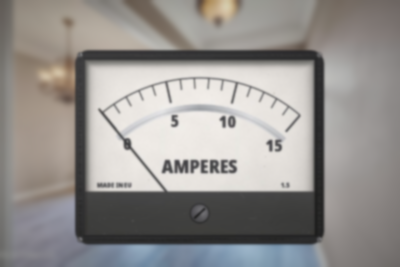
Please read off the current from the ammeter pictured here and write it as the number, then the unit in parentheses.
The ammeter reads 0 (A)
